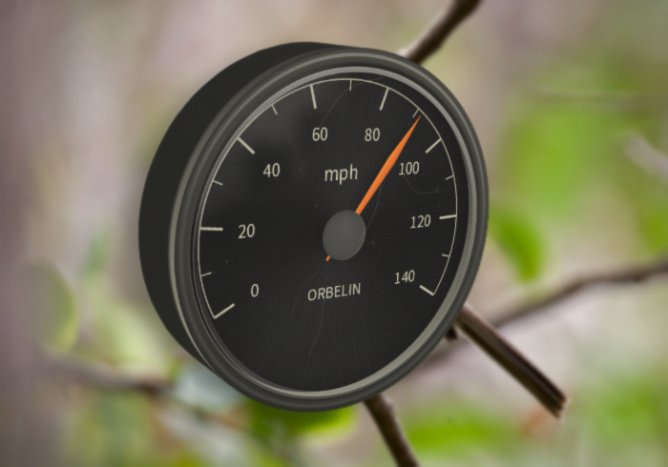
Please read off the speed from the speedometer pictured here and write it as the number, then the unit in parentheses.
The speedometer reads 90 (mph)
